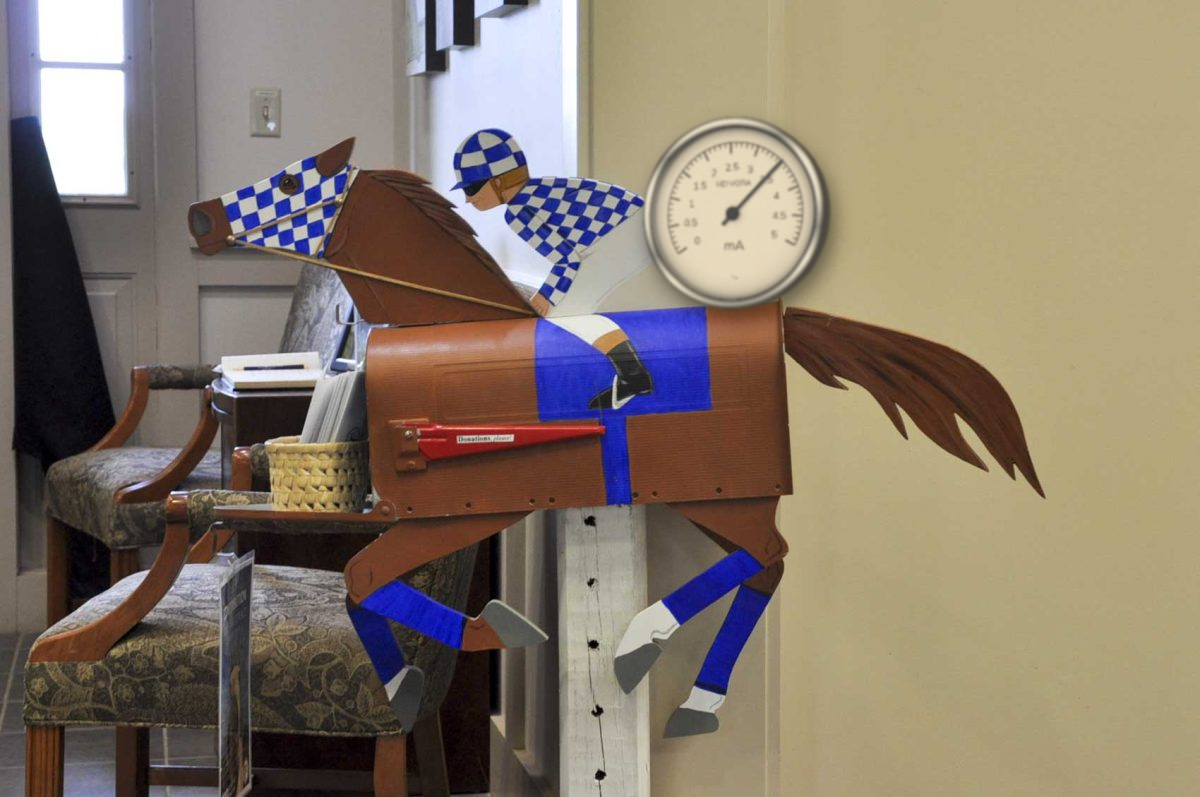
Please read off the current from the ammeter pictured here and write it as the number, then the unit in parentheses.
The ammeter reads 3.5 (mA)
